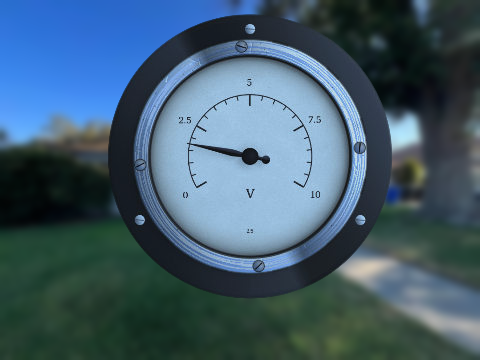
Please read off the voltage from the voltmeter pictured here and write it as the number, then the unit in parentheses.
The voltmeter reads 1.75 (V)
